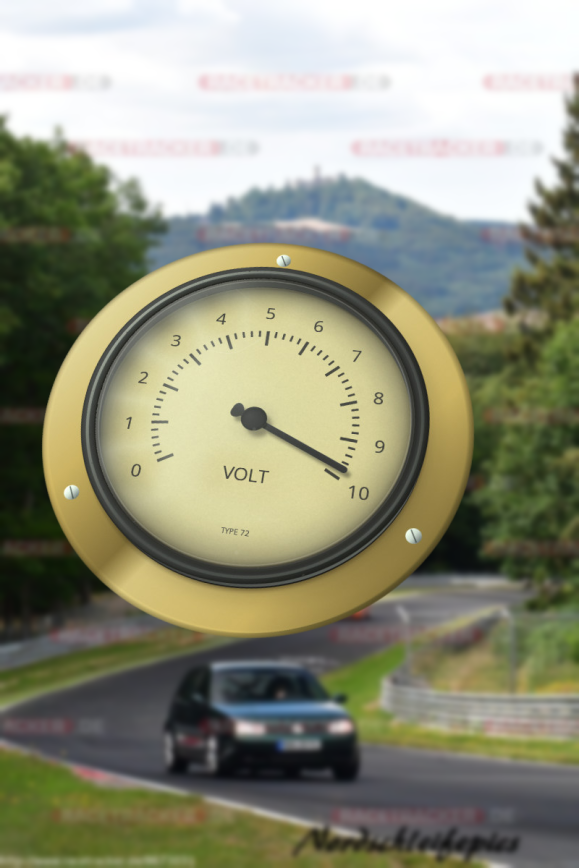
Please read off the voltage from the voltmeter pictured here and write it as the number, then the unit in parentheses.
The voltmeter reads 9.8 (V)
